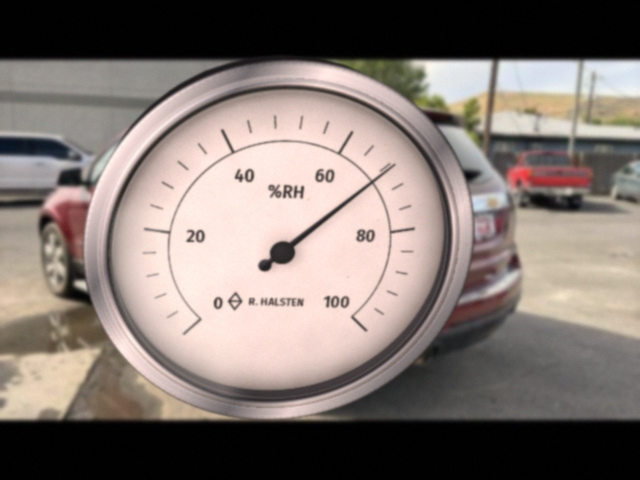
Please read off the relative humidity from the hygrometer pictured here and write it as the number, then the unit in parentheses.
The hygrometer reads 68 (%)
